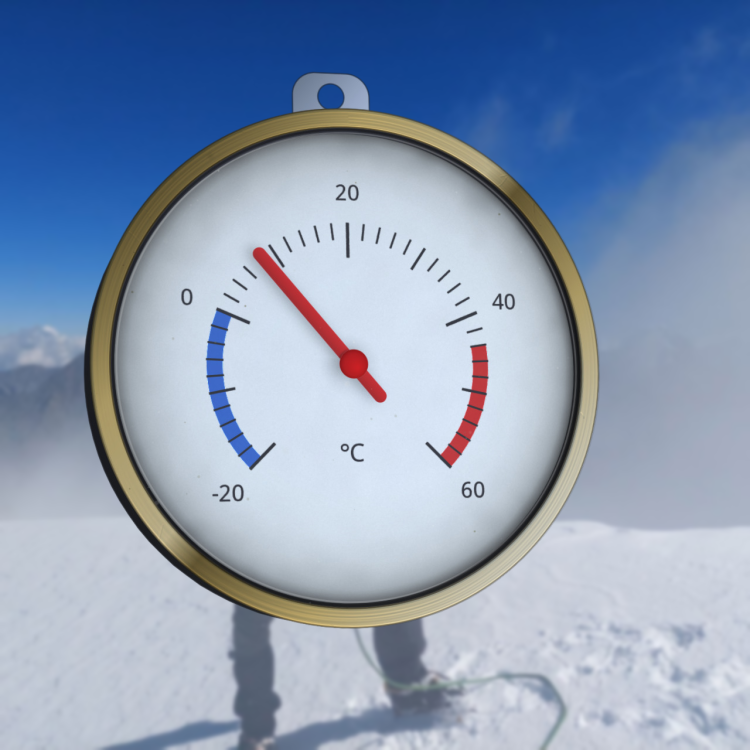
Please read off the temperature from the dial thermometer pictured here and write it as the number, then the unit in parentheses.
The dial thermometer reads 8 (°C)
